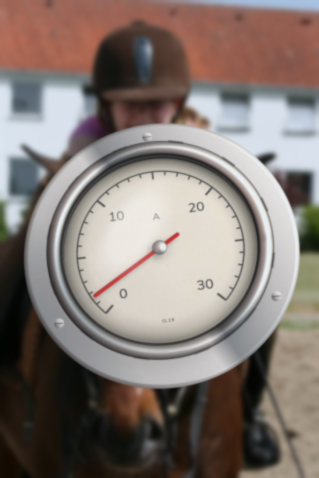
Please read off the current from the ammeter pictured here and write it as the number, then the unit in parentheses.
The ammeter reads 1.5 (A)
